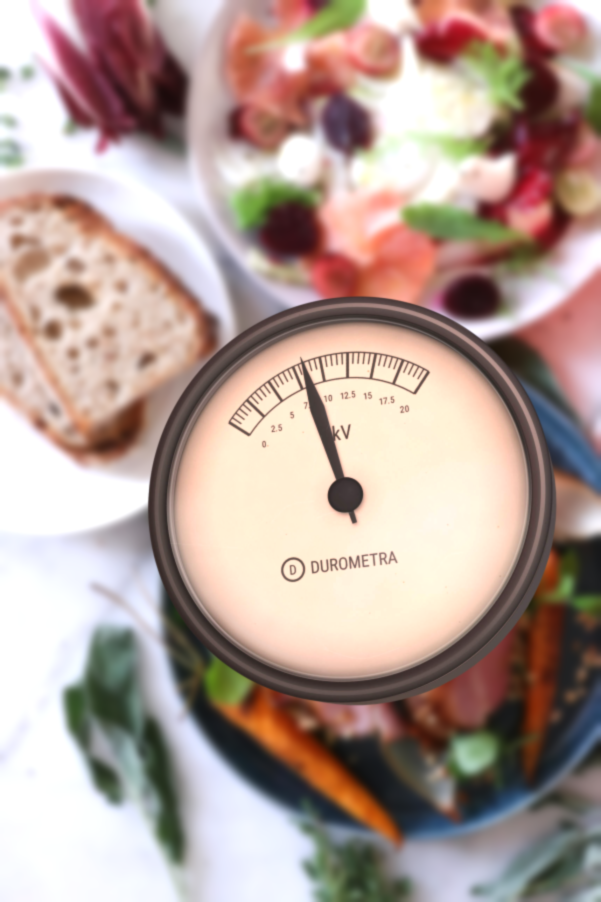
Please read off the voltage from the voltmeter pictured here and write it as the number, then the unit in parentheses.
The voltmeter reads 8.5 (kV)
